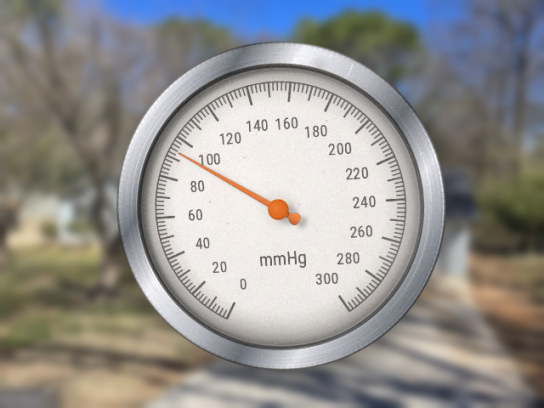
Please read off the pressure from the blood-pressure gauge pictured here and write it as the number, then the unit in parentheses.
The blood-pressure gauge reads 94 (mmHg)
